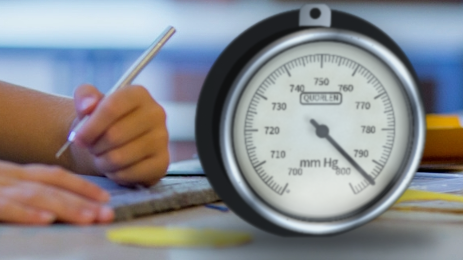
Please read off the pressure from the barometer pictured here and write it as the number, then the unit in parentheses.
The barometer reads 795 (mmHg)
